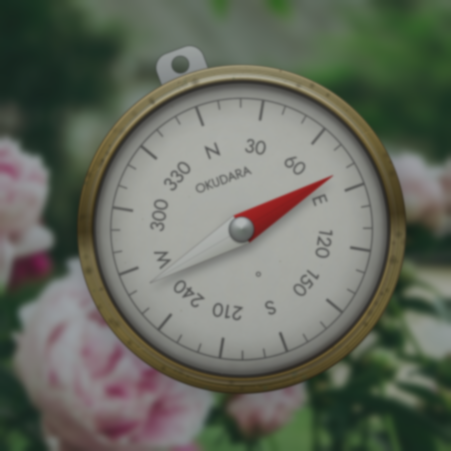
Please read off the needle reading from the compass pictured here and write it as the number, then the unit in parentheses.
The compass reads 80 (°)
